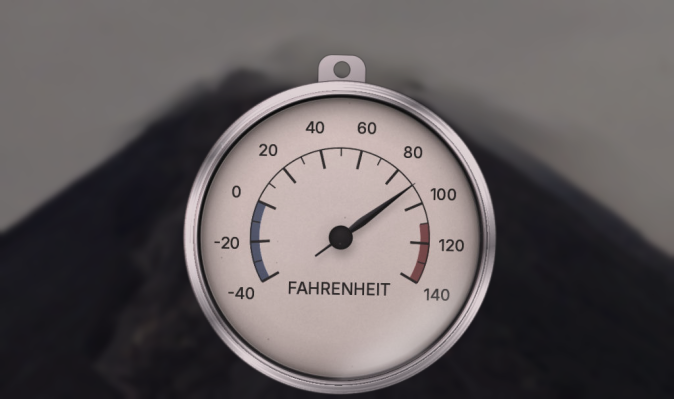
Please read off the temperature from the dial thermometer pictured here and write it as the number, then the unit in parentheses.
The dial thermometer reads 90 (°F)
